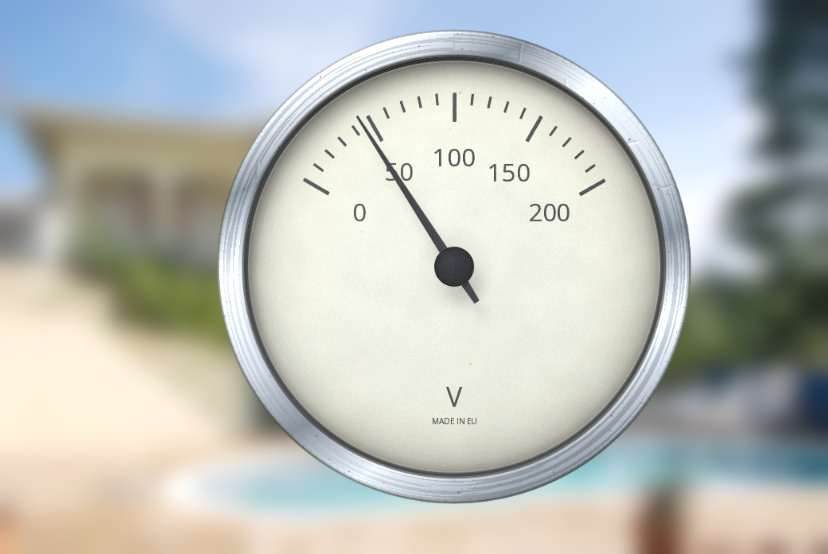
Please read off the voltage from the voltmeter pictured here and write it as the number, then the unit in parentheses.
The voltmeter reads 45 (V)
